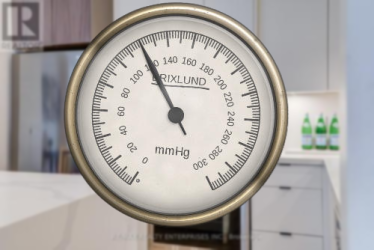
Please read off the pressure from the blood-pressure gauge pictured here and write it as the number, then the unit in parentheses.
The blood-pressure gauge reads 120 (mmHg)
